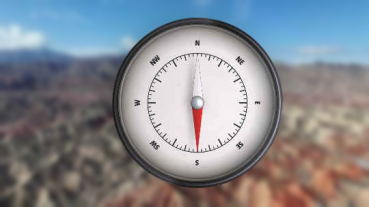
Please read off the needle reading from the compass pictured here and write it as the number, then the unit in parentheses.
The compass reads 180 (°)
